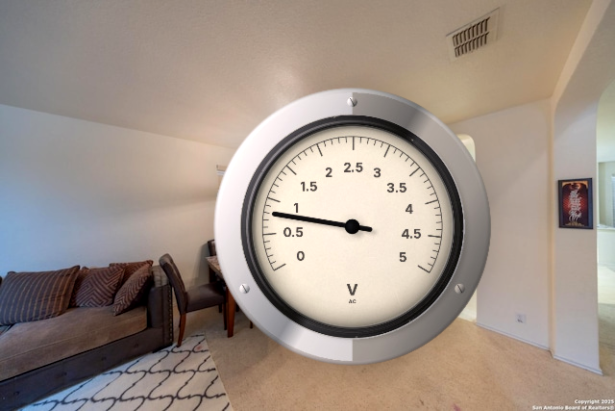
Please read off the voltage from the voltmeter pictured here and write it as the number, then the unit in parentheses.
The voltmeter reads 0.8 (V)
